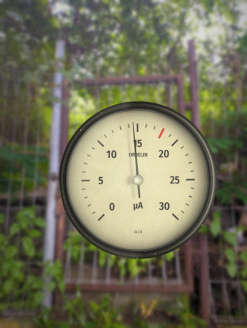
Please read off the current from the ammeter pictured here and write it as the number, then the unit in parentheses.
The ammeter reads 14.5 (µA)
